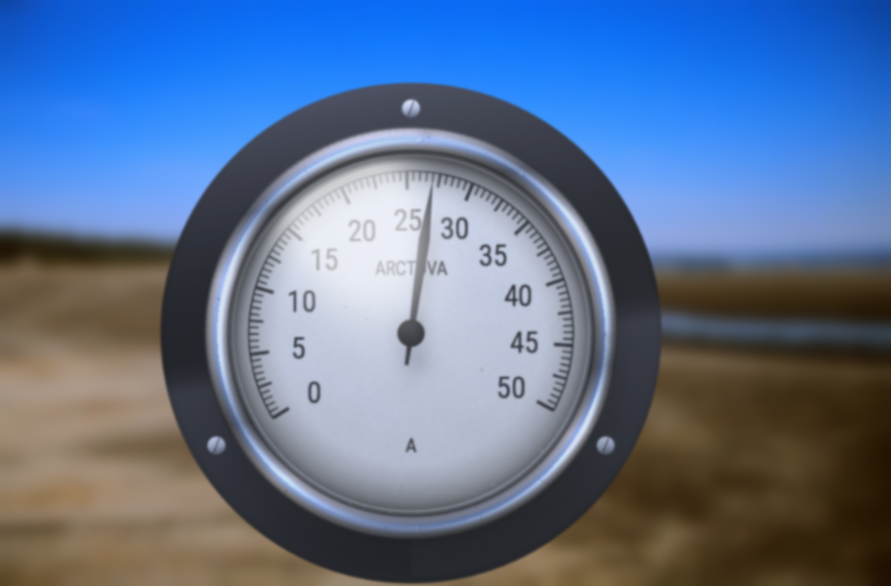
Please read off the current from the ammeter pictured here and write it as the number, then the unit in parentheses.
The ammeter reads 27 (A)
